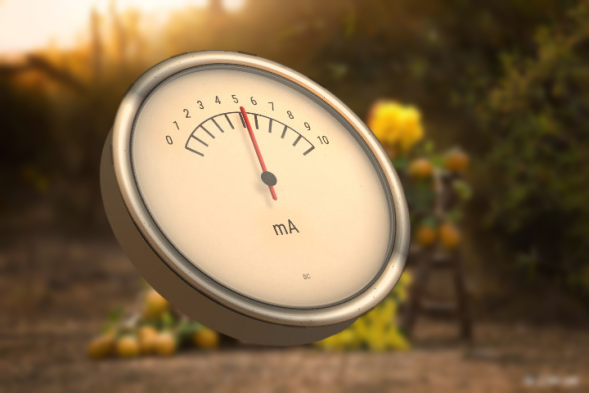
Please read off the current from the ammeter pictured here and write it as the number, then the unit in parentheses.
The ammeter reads 5 (mA)
